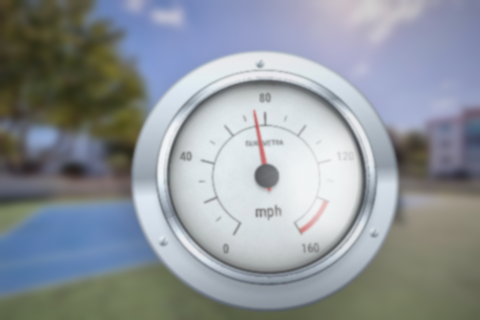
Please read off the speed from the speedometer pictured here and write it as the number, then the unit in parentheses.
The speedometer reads 75 (mph)
